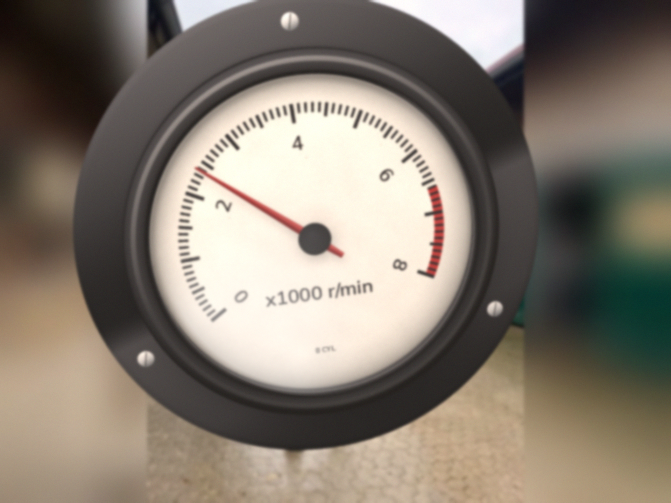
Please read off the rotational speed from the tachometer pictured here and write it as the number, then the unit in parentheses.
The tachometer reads 2400 (rpm)
